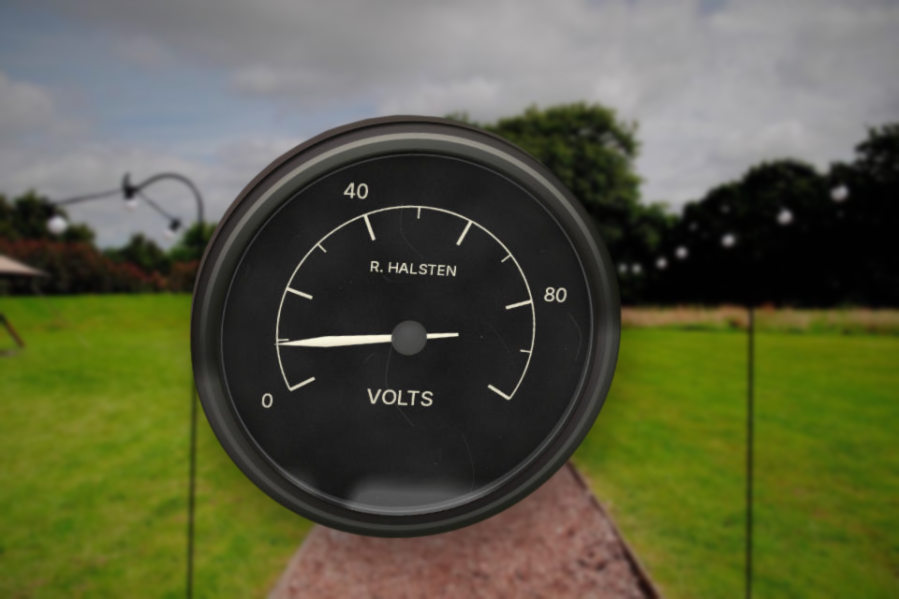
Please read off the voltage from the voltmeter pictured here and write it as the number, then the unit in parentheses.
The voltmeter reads 10 (V)
